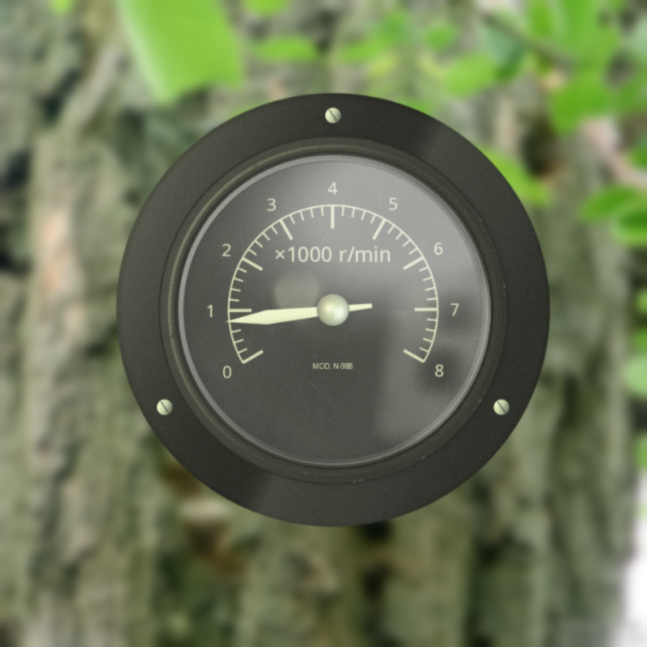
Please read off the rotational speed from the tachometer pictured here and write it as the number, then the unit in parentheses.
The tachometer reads 800 (rpm)
